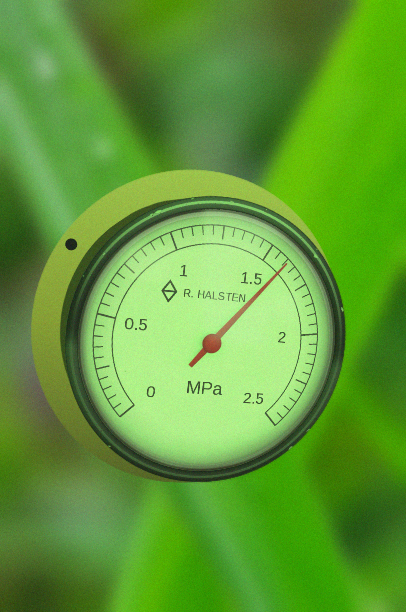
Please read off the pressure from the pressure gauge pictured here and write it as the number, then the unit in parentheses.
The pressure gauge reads 1.6 (MPa)
